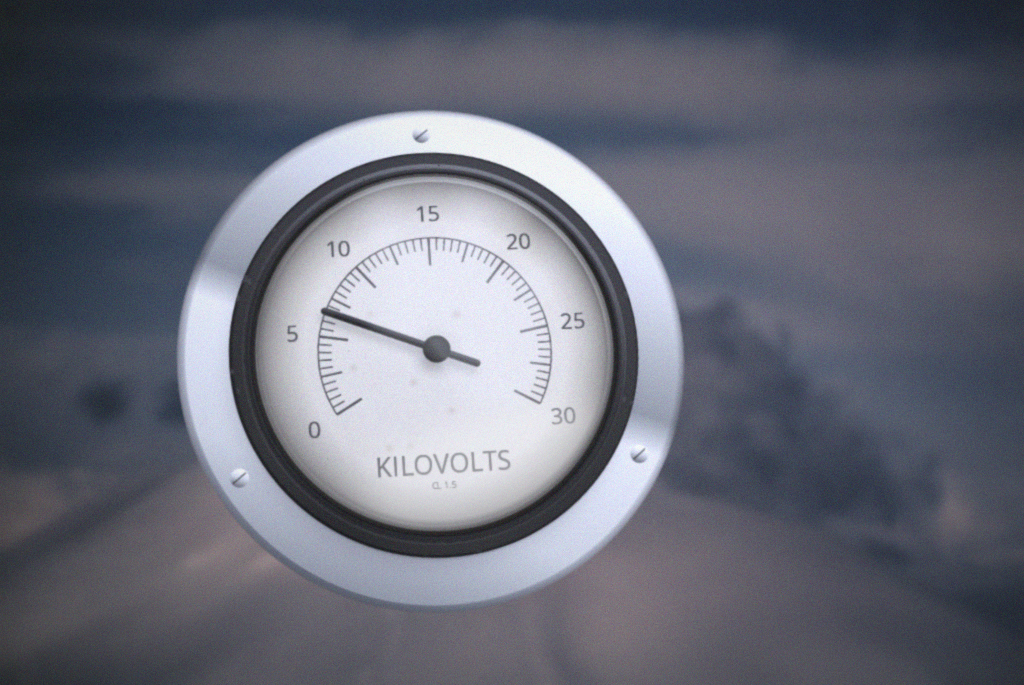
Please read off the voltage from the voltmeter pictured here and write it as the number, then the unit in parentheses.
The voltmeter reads 6.5 (kV)
